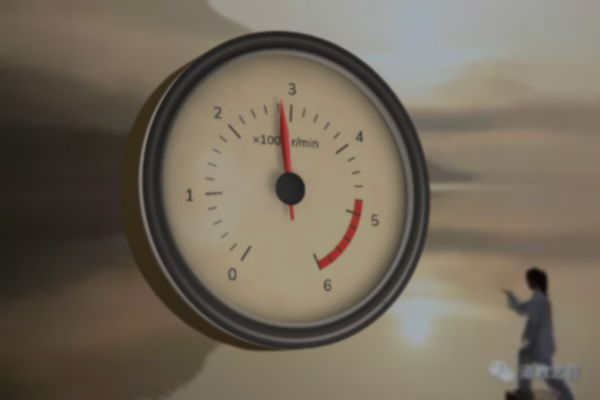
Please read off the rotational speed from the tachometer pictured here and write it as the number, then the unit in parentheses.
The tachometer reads 2800 (rpm)
